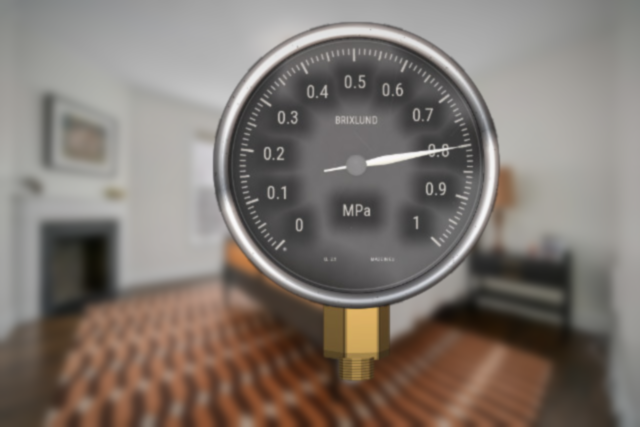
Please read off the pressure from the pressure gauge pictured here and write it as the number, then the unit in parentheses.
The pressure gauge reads 0.8 (MPa)
